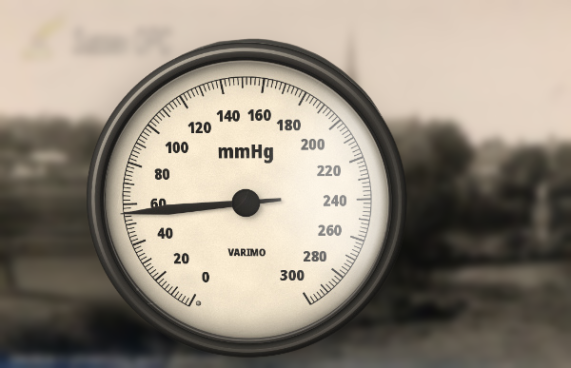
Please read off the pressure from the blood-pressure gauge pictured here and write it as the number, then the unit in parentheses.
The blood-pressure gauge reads 56 (mmHg)
